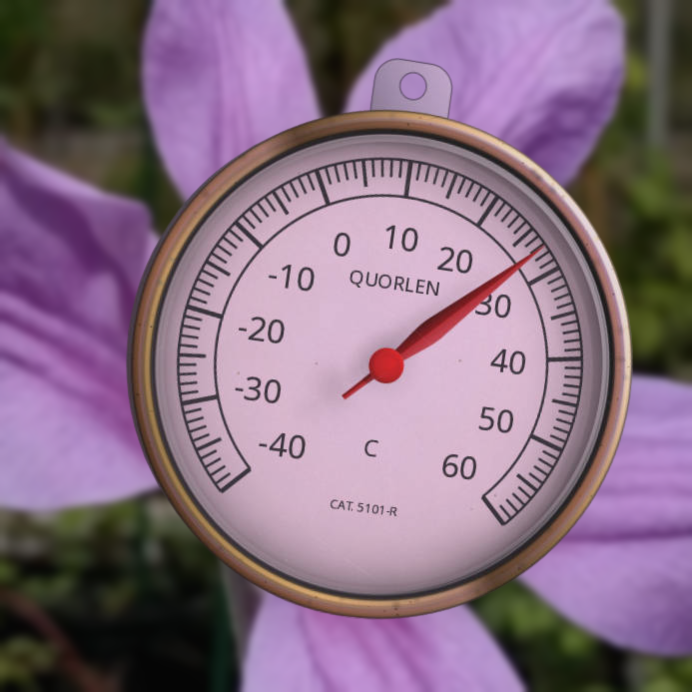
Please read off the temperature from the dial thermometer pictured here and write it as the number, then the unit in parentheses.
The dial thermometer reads 27 (°C)
